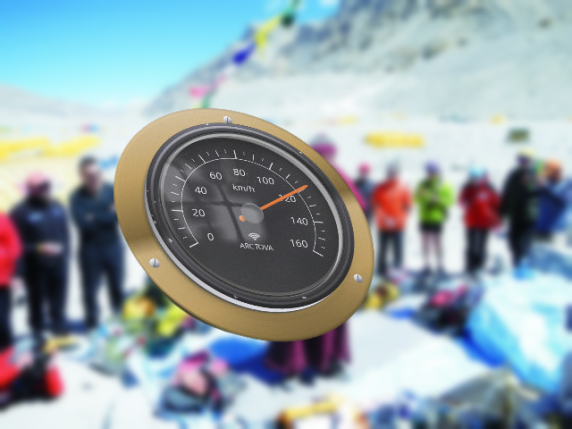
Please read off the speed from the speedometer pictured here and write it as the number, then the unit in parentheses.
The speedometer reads 120 (km/h)
